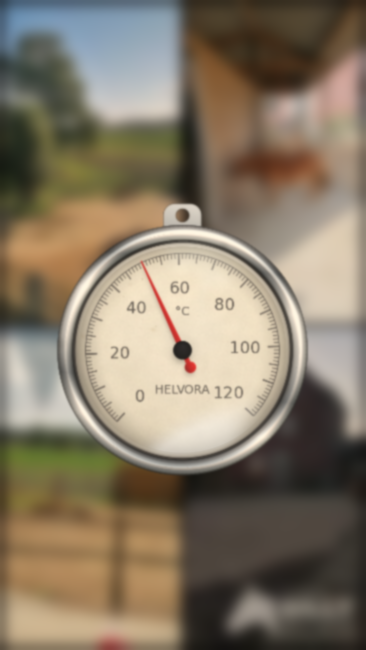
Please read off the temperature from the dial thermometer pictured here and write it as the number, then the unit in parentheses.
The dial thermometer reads 50 (°C)
